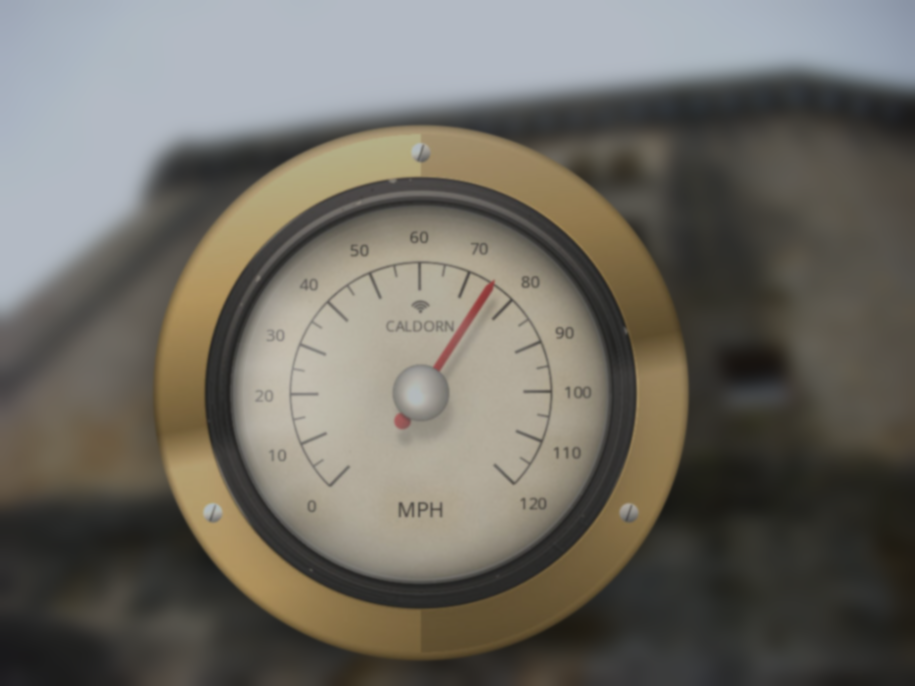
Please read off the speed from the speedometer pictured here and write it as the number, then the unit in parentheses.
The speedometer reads 75 (mph)
